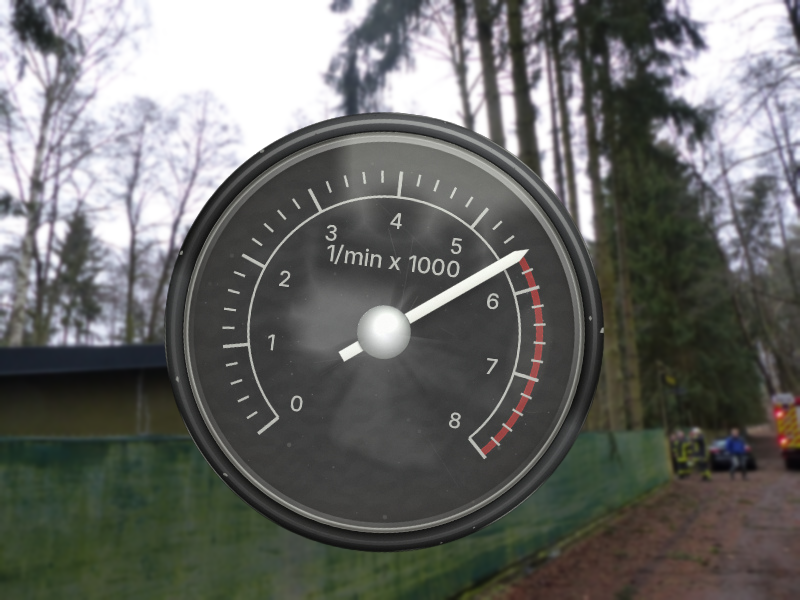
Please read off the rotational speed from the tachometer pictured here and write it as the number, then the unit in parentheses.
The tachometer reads 5600 (rpm)
